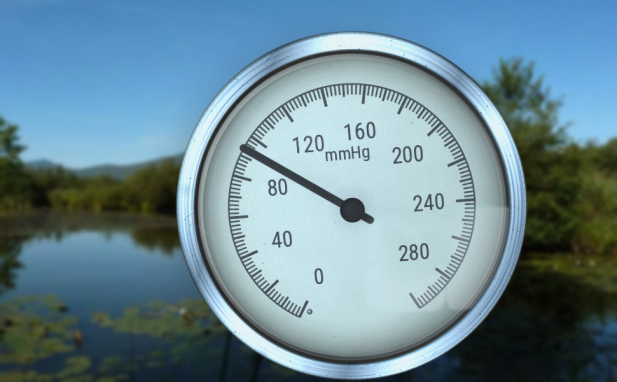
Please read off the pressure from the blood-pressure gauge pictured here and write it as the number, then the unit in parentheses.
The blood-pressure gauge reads 94 (mmHg)
